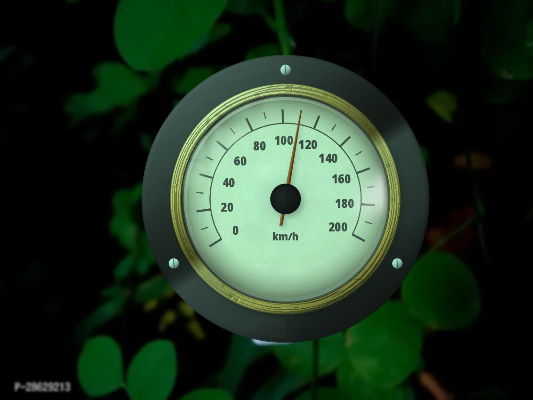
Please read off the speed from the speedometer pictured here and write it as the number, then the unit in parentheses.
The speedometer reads 110 (km/h)
